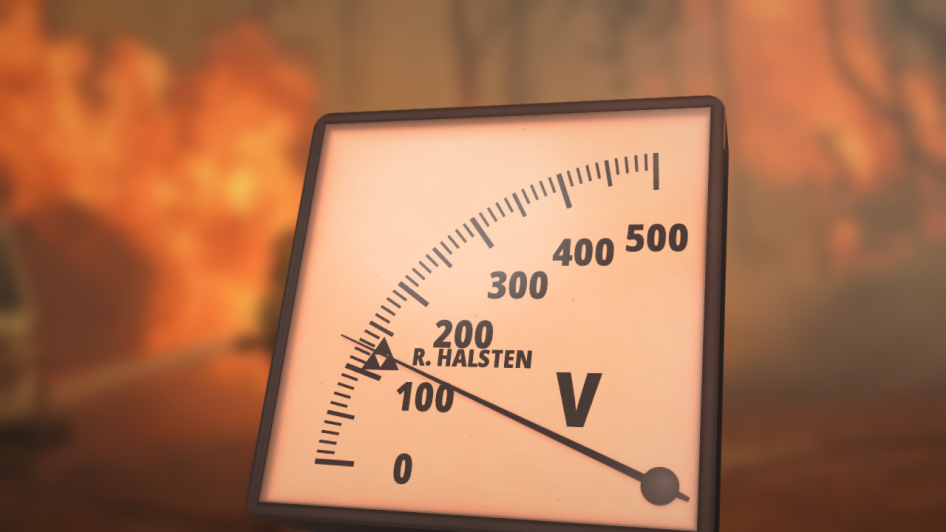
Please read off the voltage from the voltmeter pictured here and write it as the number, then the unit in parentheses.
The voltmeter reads 125 (V)
